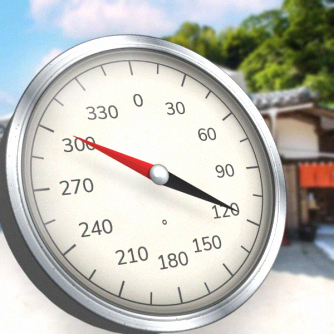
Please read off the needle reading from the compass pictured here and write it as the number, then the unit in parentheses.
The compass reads 300 (°)
